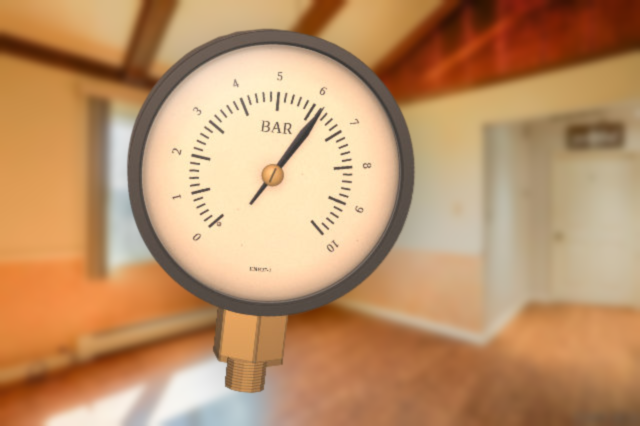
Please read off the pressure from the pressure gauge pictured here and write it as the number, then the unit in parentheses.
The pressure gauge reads 6.2 (bar)
